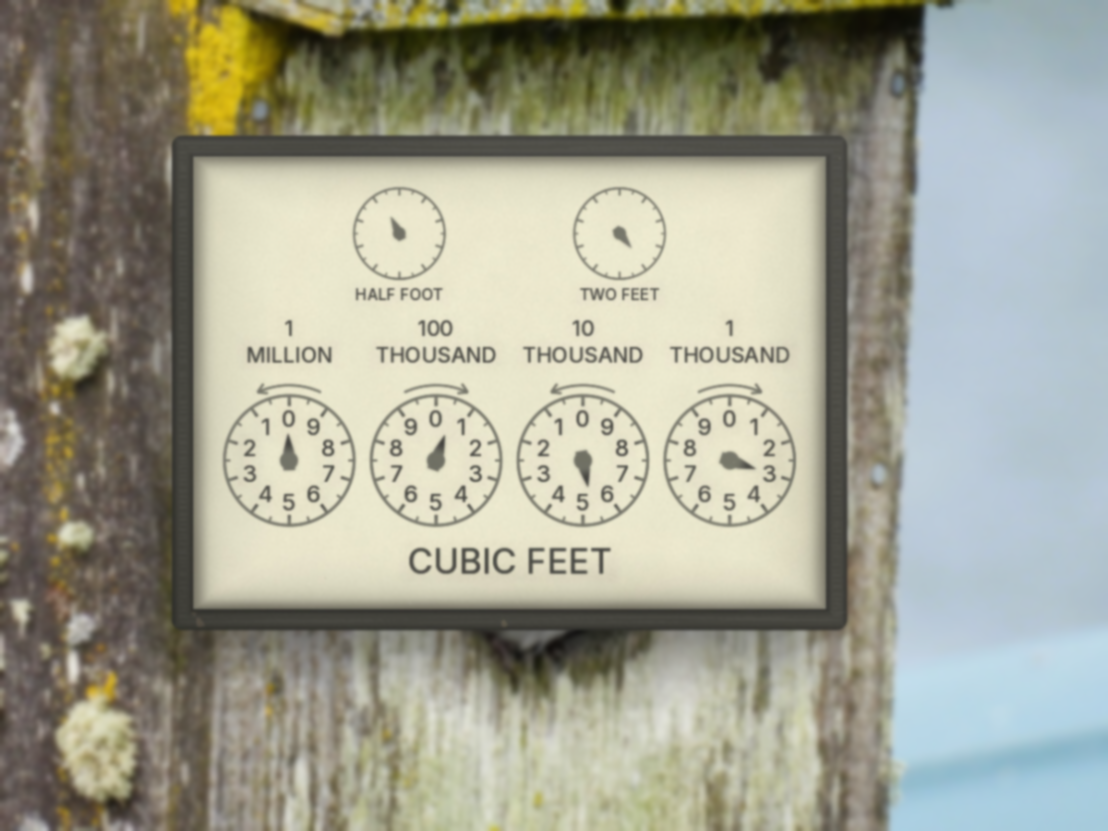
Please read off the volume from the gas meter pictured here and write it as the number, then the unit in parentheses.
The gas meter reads 5300 (ft³)
